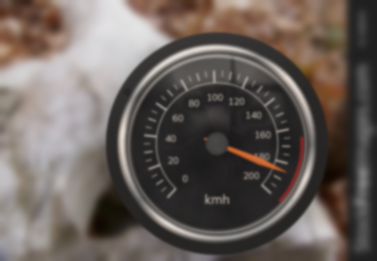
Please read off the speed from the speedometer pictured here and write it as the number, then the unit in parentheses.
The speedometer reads 185 (km/h)
